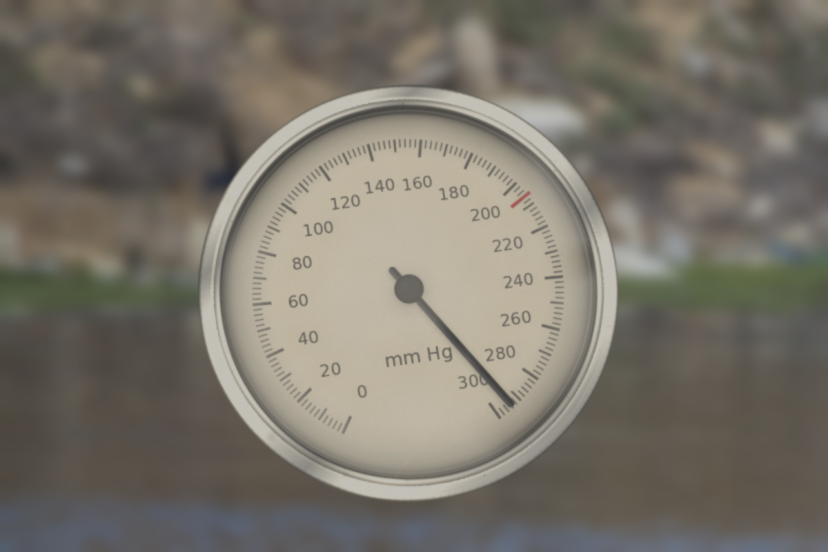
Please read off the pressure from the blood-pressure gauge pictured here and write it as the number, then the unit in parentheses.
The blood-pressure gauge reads 294 (mmHg)
